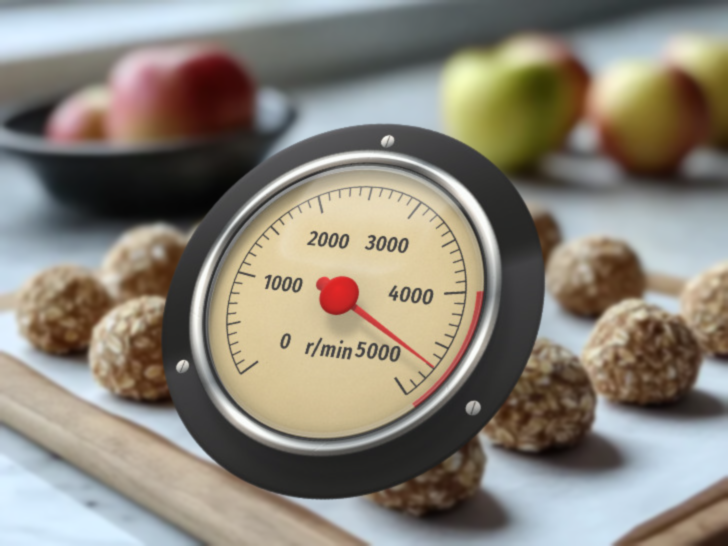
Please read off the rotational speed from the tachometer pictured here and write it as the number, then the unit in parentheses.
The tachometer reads 4700 (rpm)
